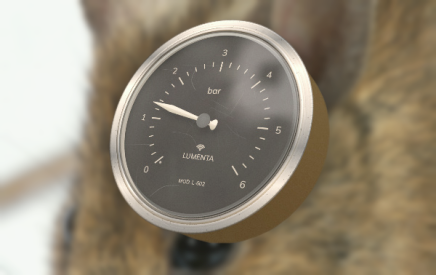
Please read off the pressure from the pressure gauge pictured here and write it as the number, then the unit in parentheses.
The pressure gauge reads 1.3 (bar)
